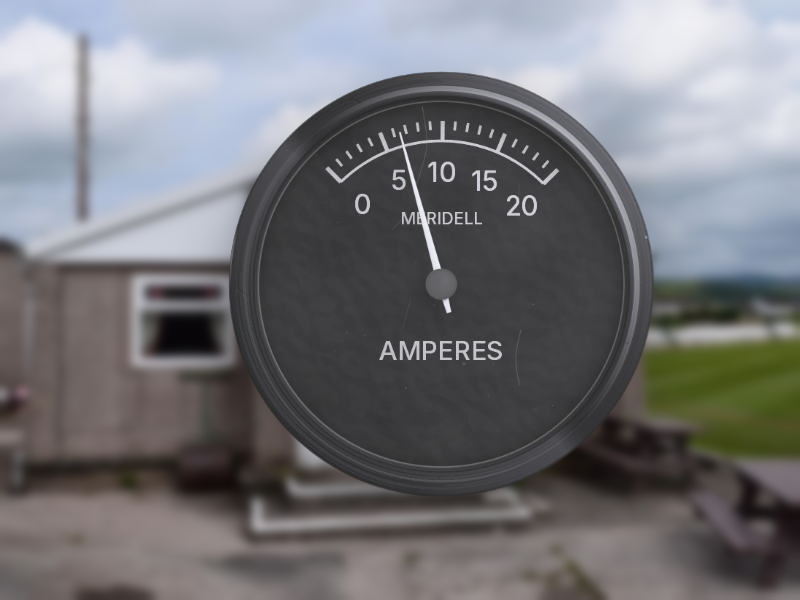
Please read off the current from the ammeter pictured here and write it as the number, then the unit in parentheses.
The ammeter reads 6.5 (A)
